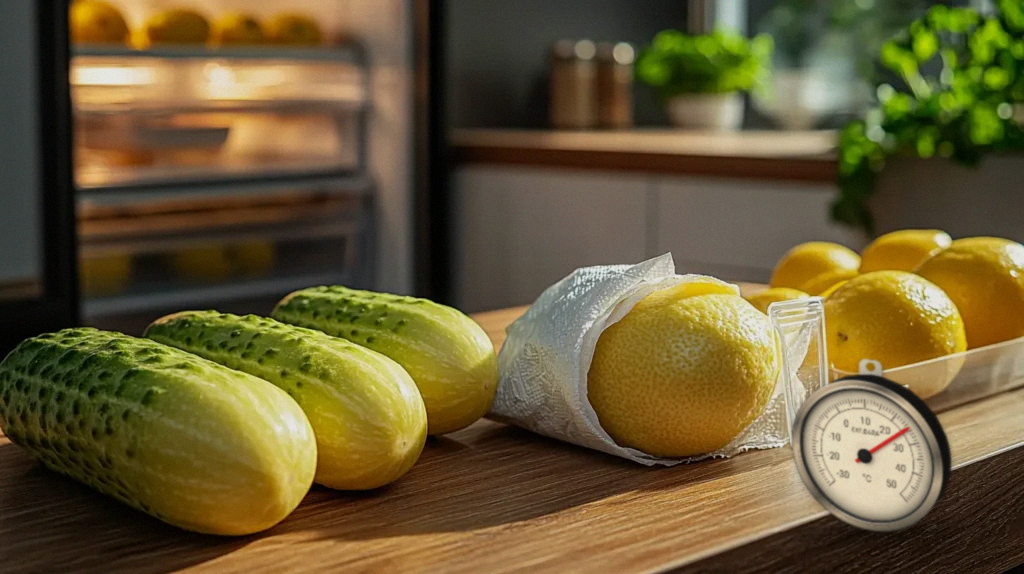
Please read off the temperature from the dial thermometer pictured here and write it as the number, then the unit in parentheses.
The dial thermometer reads 25 (°C)
